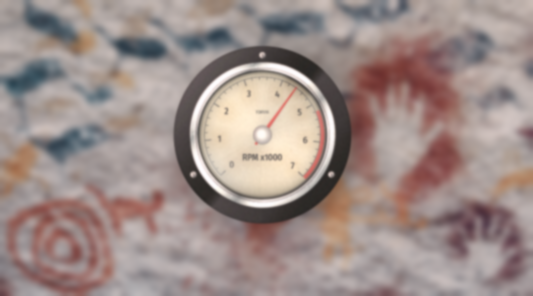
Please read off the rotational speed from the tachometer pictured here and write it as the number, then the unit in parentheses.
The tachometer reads 4400 (rpm)
